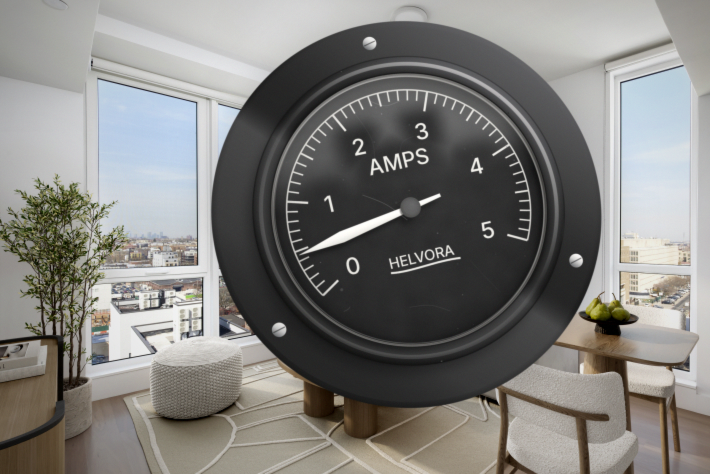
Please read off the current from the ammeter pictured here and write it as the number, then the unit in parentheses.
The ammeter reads 0.45 (A)
